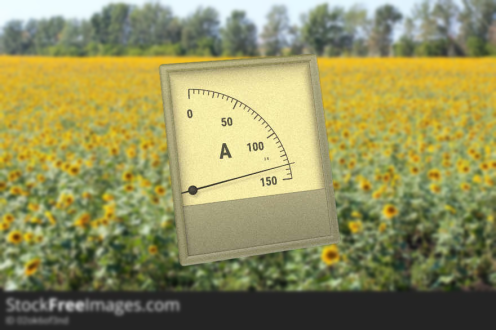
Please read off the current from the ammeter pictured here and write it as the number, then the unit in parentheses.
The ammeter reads 135 (A)
